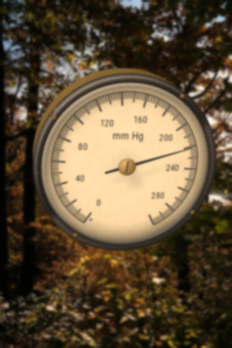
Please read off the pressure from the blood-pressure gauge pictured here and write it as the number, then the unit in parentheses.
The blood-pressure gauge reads 220 (mmHg)
